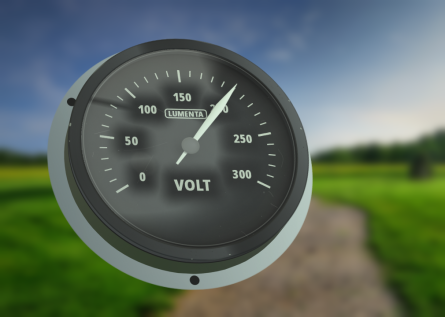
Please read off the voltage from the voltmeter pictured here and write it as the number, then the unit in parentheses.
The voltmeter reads 200 (V)
